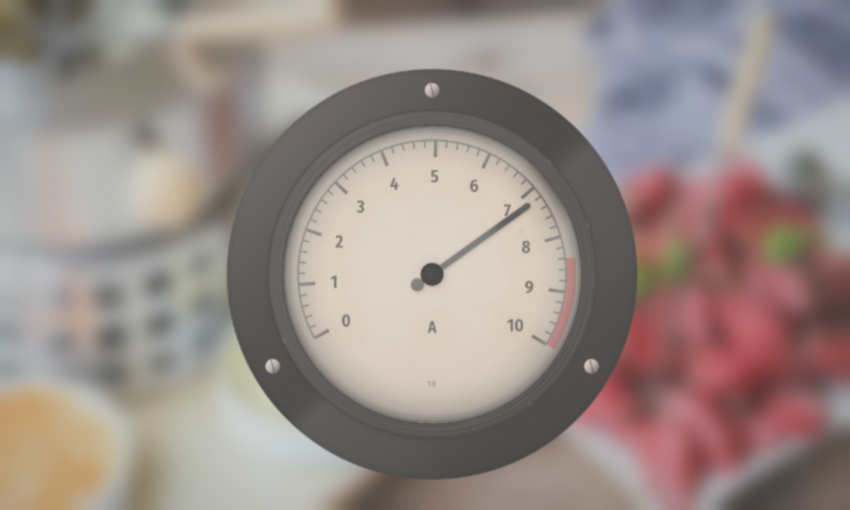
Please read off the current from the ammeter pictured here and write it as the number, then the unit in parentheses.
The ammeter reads 7.2 (A)
